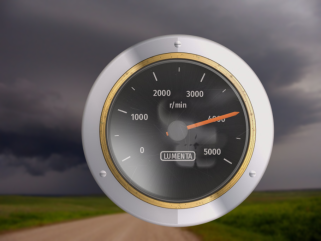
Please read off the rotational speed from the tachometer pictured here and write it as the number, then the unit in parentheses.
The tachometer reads 4000 (rpm)
